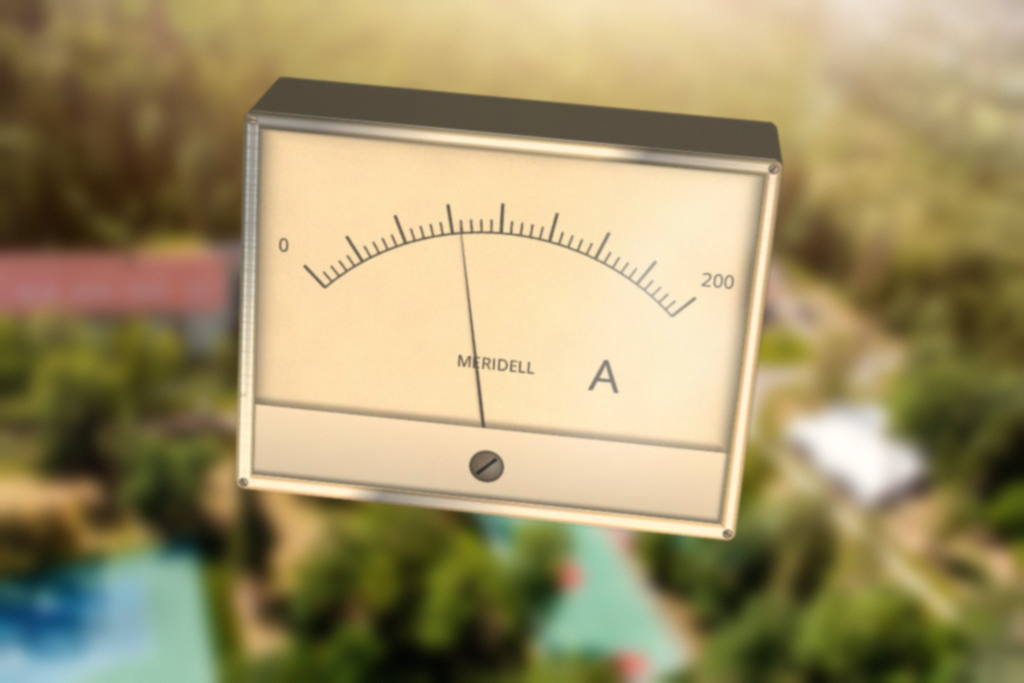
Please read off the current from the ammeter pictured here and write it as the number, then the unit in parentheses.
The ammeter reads 80 (A)
